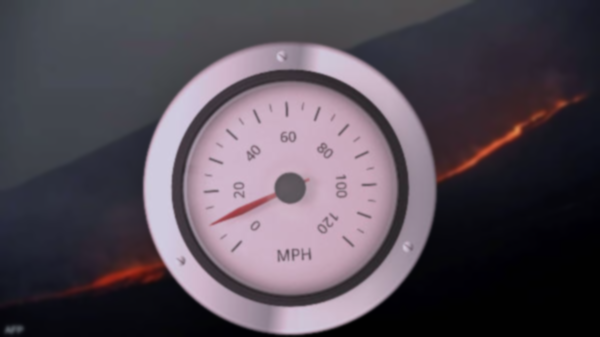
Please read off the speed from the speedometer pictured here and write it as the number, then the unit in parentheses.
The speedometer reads 10 (mph)
